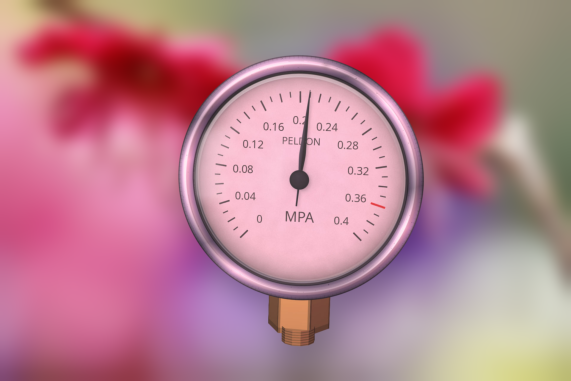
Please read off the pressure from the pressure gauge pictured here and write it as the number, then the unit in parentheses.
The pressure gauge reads 0.21 (MPa)
